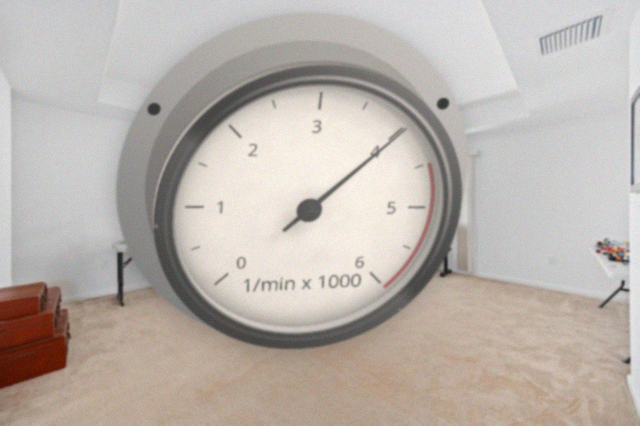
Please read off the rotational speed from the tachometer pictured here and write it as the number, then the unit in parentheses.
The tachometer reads 4000 (rpm)
